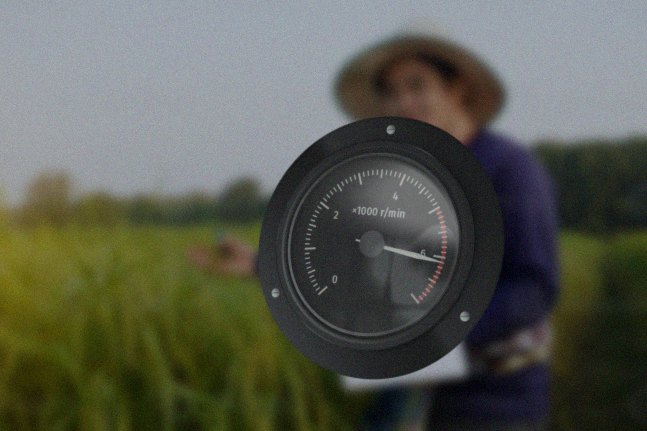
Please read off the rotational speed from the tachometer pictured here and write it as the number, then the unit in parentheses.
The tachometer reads 6100 (rpm)
